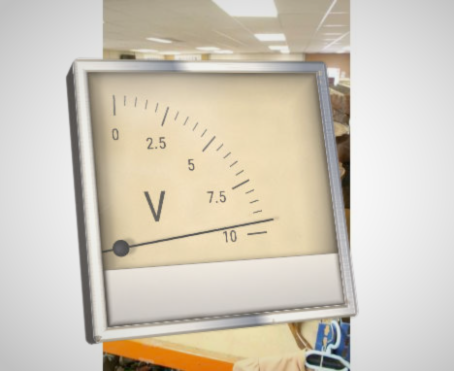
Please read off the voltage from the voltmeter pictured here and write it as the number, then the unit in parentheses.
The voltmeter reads 9.5 (V)
